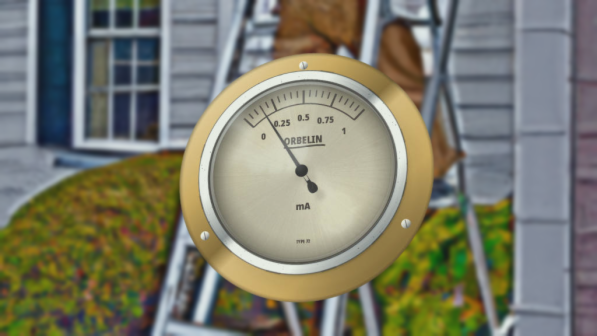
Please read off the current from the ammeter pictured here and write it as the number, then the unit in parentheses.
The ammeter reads 0.15 (mA)
